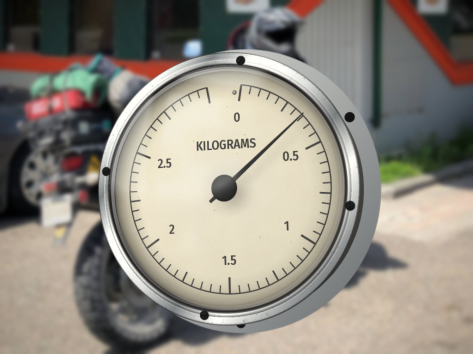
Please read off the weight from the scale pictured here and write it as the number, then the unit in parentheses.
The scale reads 0.35 (kg)
